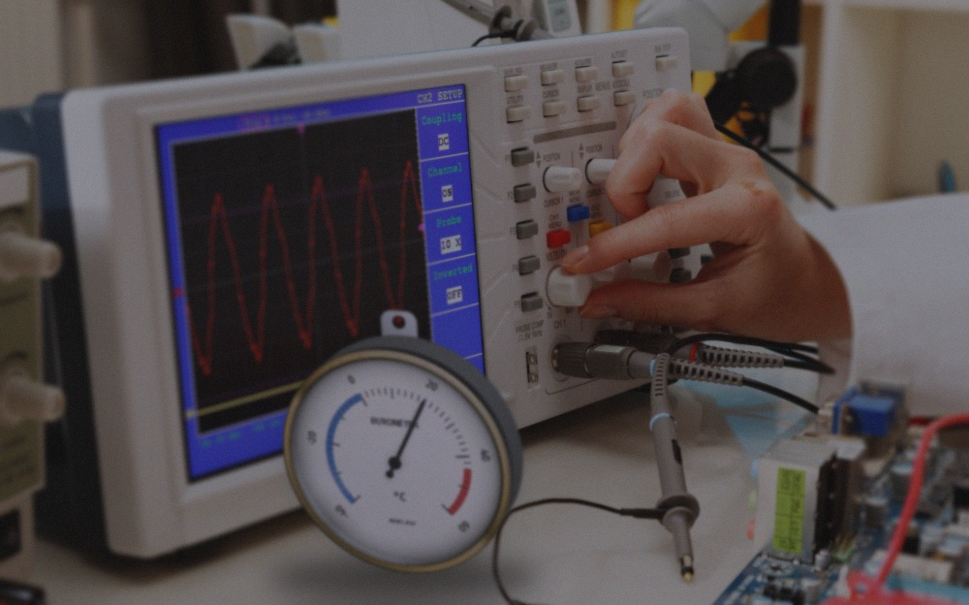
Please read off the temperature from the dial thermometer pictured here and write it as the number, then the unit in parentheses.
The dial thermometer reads 20 (°C)
